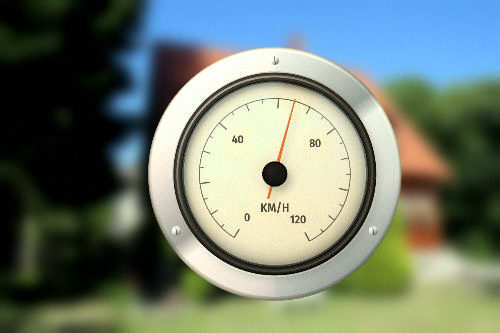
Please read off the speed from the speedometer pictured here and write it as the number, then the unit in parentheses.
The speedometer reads 65 (km/h)
